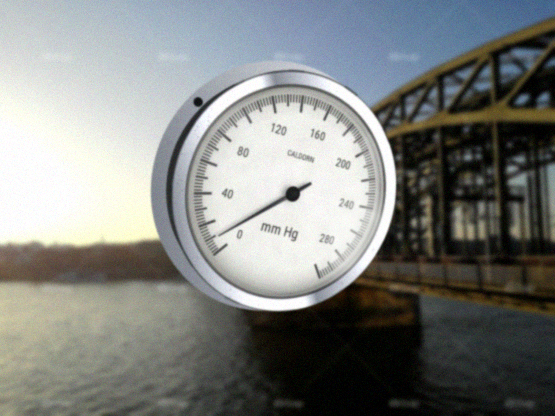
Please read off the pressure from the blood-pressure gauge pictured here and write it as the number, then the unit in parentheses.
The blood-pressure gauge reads 10 (mmHg)
